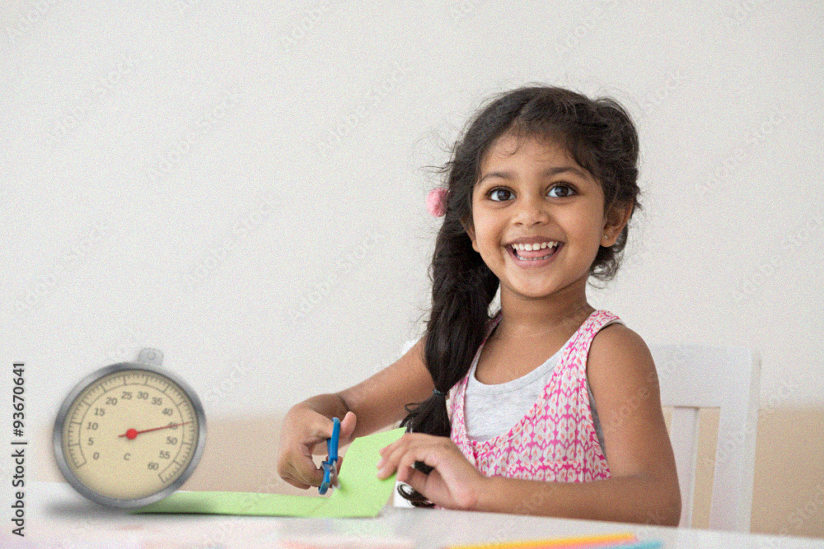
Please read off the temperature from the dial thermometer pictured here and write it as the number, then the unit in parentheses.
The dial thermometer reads 45 (°C)
